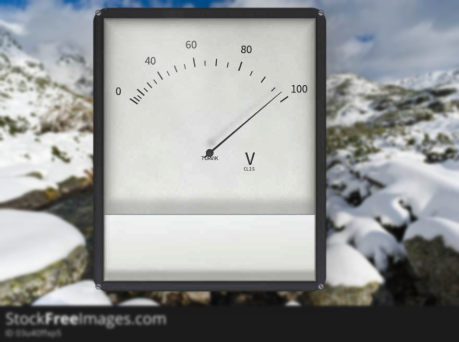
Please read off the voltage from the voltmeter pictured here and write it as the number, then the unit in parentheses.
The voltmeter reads 97.5 (V)
